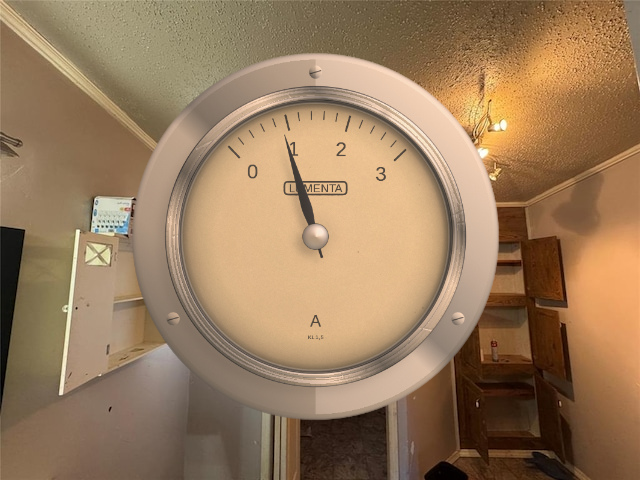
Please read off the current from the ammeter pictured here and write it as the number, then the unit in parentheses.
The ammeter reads 0.9 (A)
